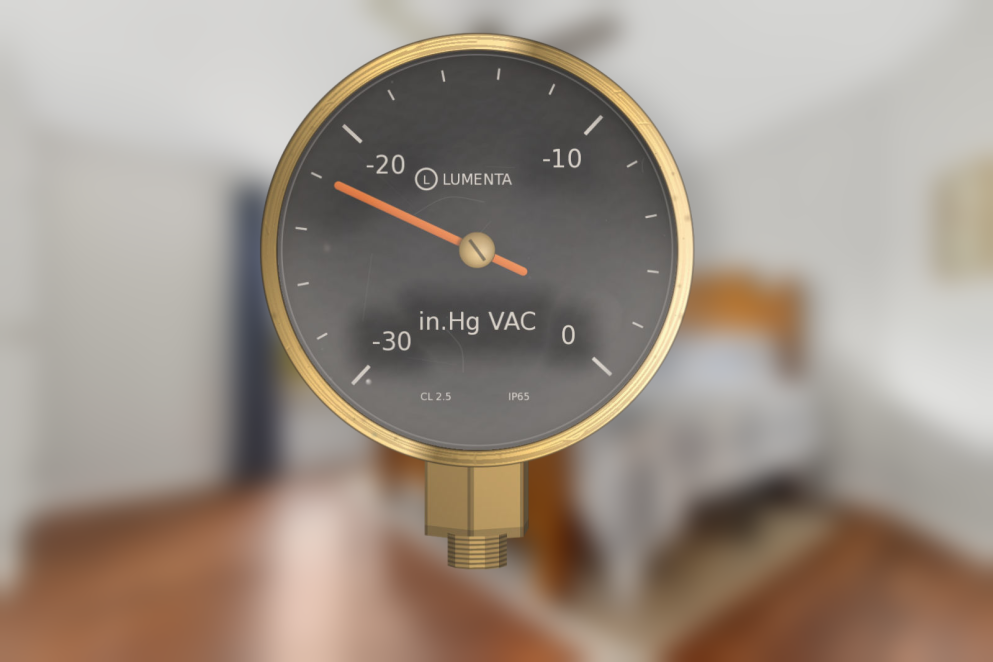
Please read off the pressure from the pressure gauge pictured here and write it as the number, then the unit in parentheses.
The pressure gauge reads -22 (inHg)
